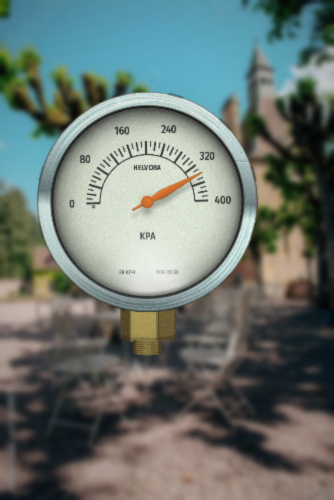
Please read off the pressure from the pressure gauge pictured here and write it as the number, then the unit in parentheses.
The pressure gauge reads 340 (kPa)
